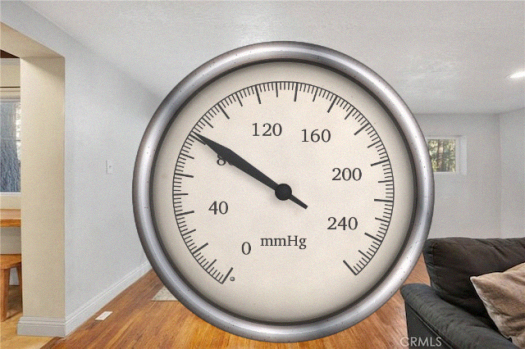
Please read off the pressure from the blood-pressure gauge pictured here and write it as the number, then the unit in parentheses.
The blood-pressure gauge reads 82 (mmHg)
